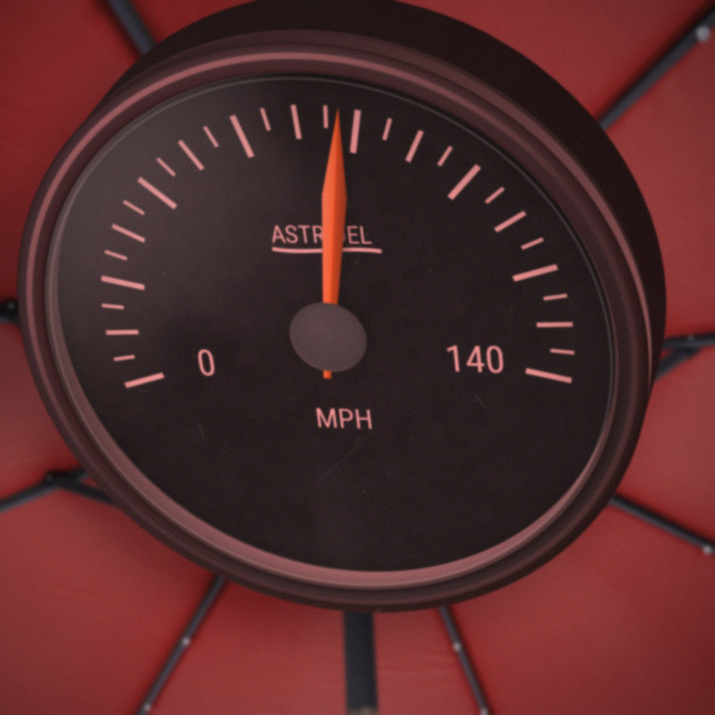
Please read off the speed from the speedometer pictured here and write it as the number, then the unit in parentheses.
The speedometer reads 77.5 (mph)
